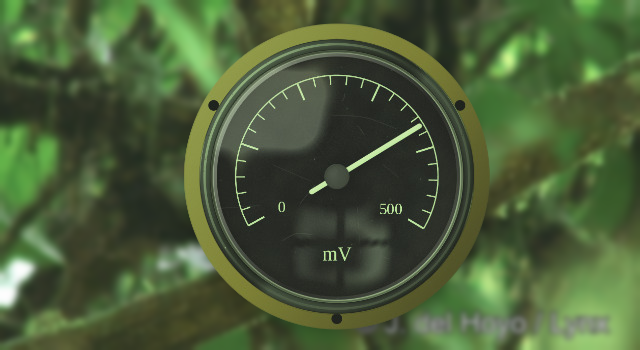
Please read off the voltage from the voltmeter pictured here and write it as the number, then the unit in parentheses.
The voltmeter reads 370 (mV)
